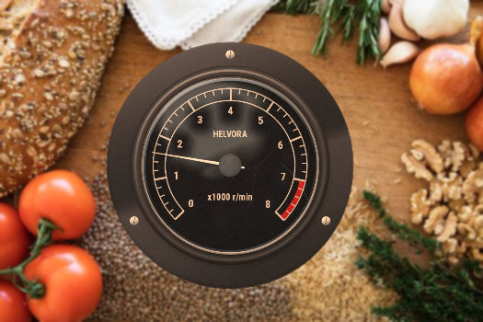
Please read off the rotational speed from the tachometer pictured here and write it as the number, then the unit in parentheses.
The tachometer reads 1600 (rpm)
